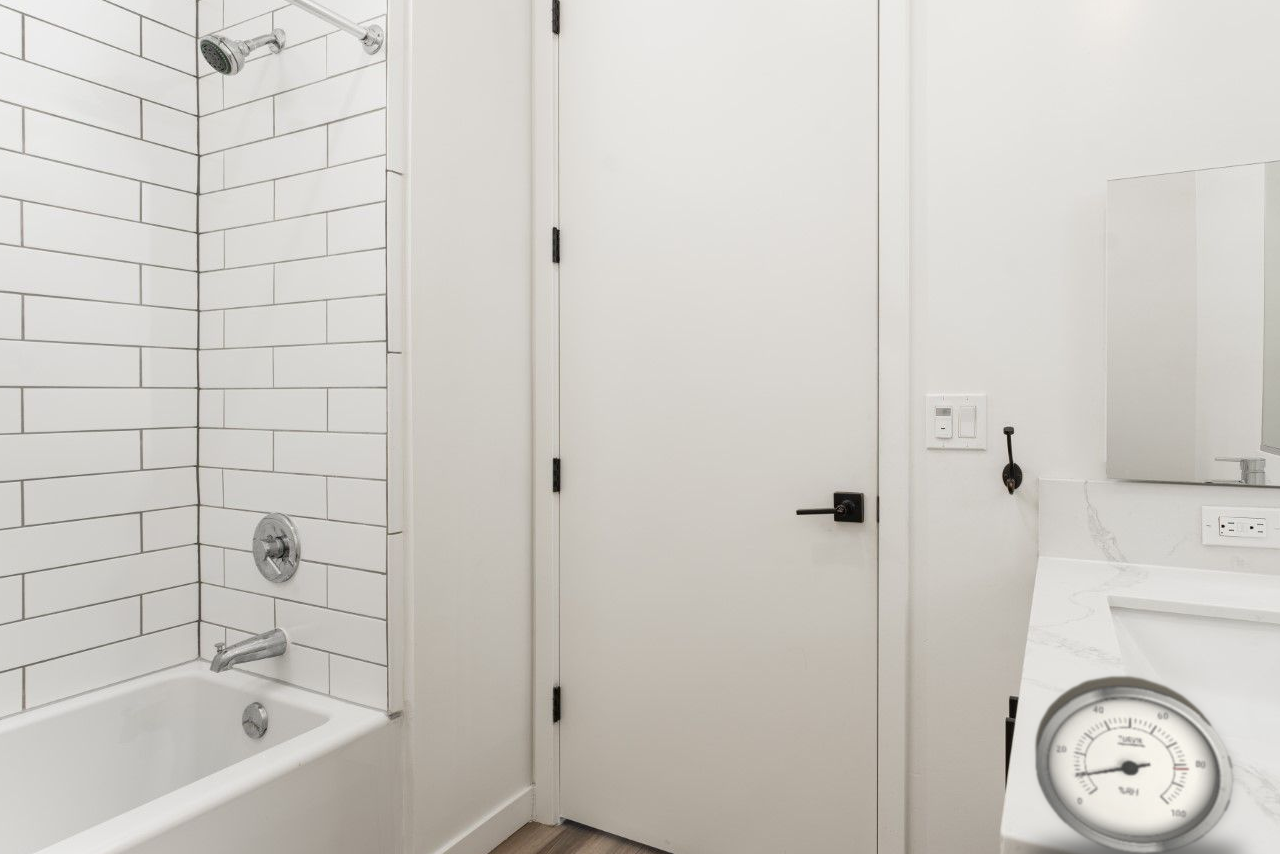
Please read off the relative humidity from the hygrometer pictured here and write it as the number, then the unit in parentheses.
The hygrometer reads 10 (%)
